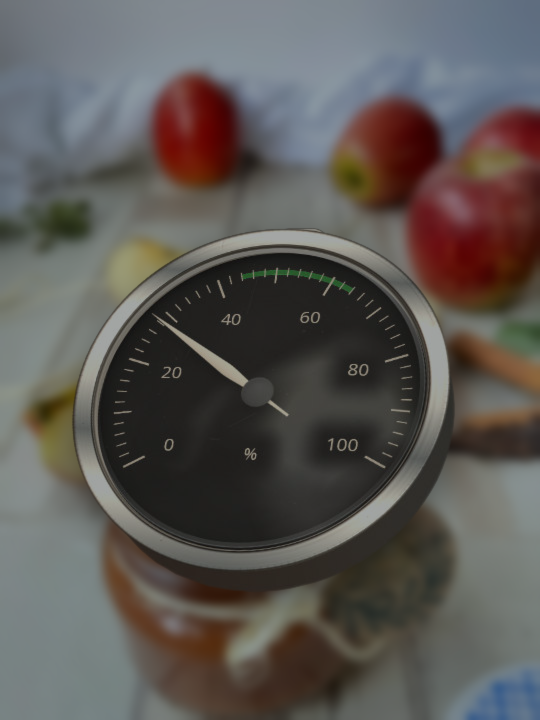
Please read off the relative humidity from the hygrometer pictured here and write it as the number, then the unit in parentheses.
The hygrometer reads 28 (%)
